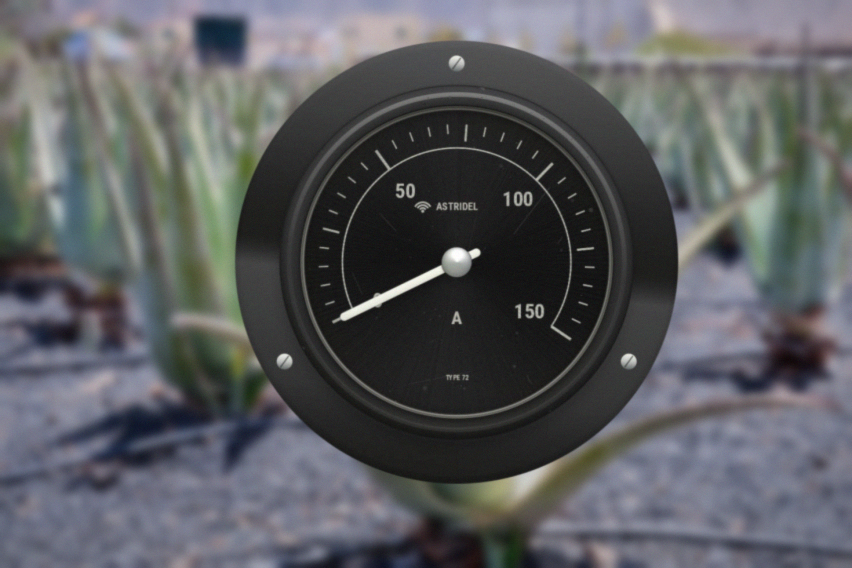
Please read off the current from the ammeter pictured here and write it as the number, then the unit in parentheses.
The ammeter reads 0 (A)
